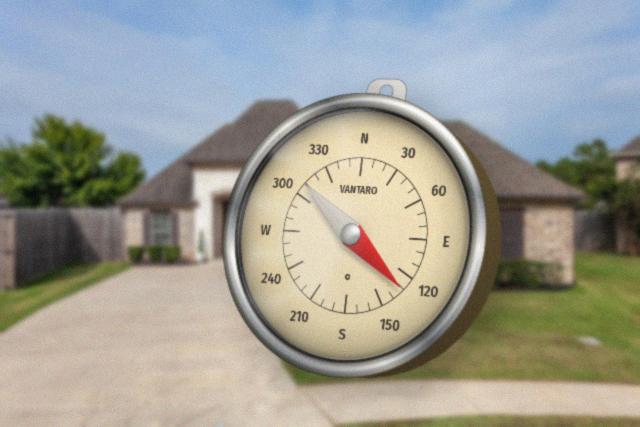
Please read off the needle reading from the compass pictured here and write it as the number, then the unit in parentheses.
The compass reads 130 (°)
